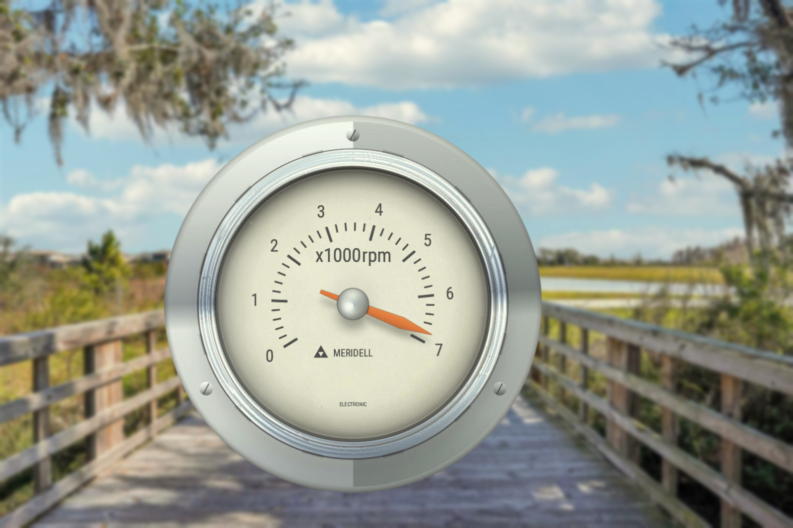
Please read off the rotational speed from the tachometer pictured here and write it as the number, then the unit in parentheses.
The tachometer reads 6800 (rpm)
